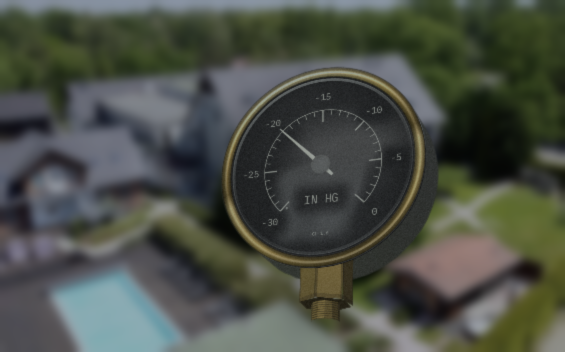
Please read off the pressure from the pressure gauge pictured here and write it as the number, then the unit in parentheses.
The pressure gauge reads -20 (inHg)
